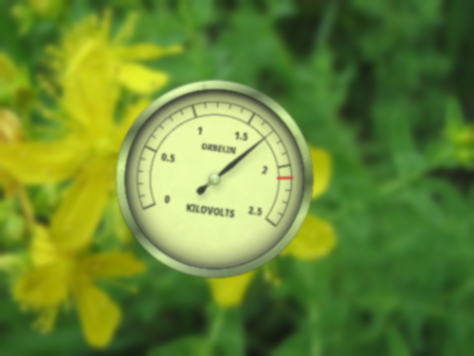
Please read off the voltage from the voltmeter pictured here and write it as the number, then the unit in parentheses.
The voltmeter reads 1.7 (kV)
